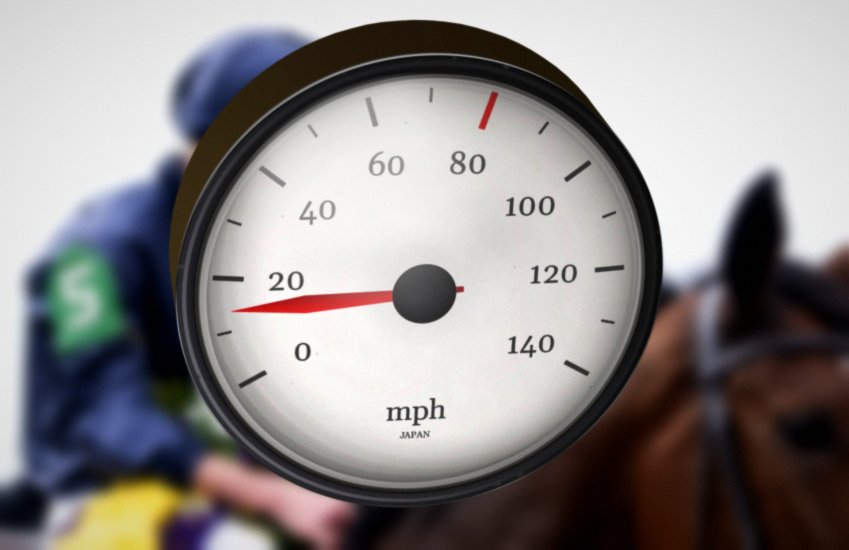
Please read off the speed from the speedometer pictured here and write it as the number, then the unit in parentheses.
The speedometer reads 15 (mph)
